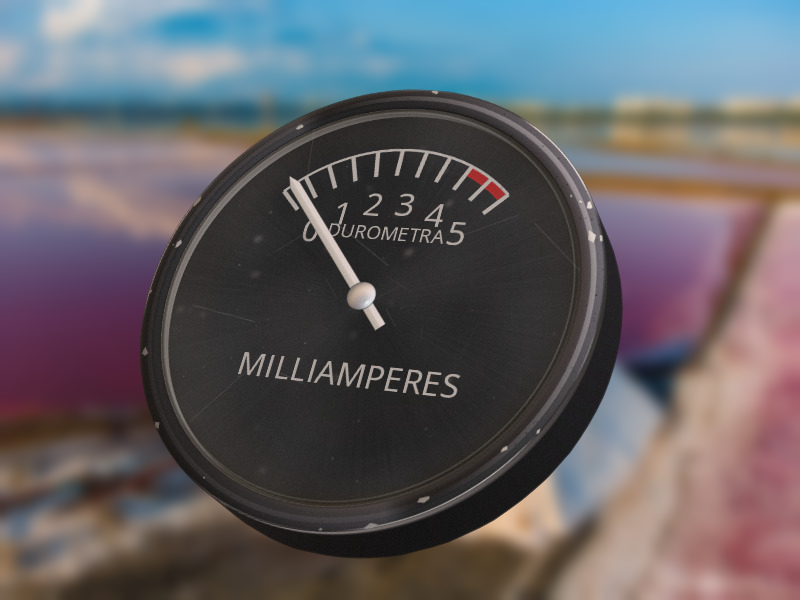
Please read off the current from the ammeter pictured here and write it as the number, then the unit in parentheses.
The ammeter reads 0.25 (mA)
